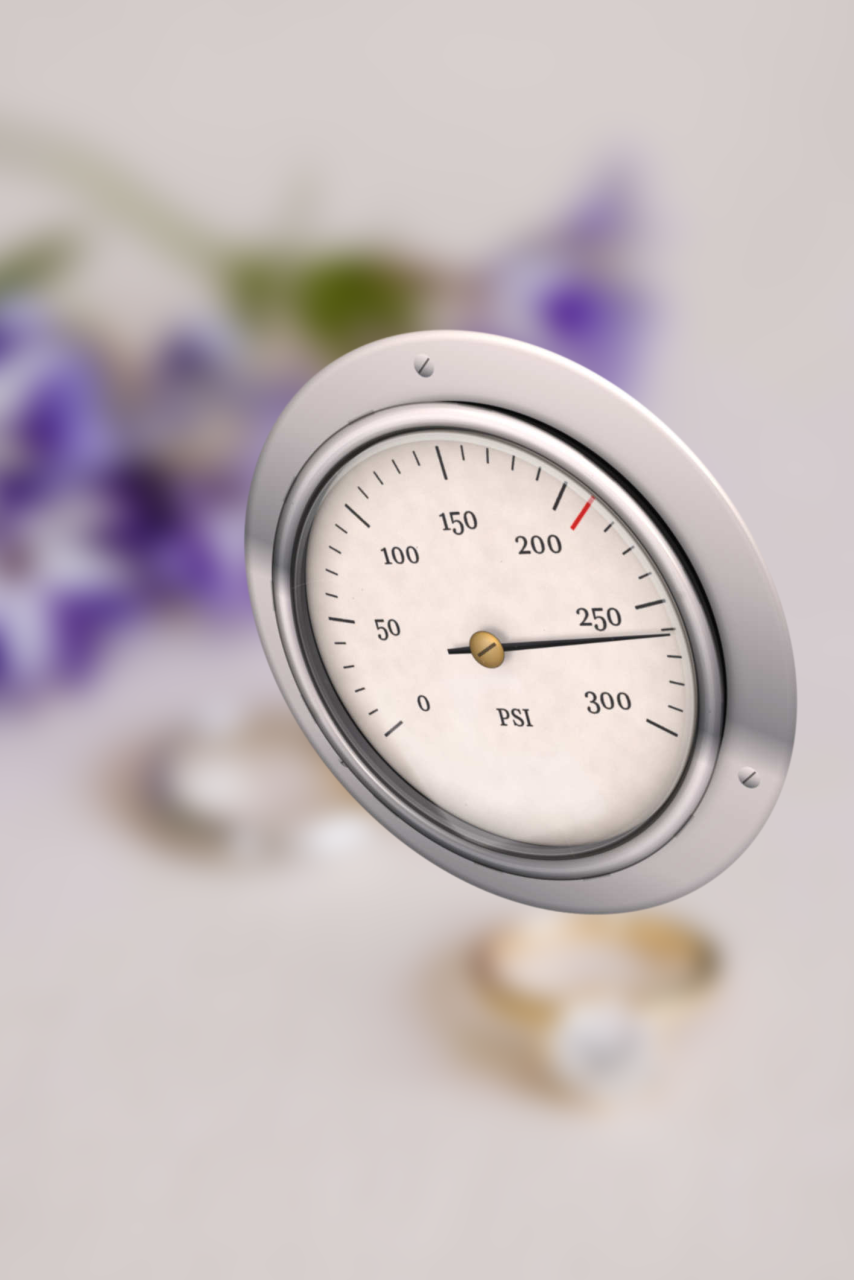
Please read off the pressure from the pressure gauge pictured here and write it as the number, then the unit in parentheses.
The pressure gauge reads 260 (psi)
